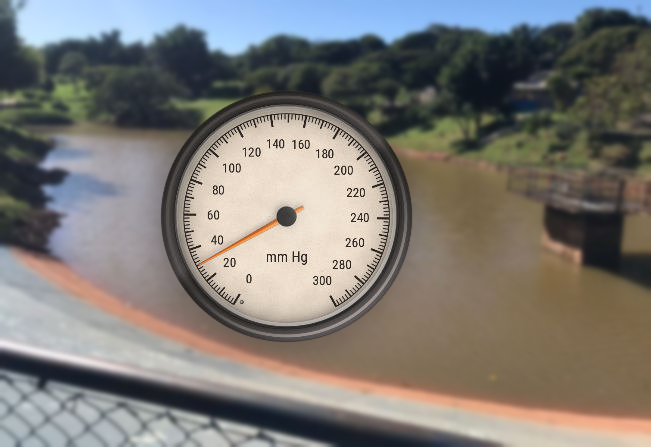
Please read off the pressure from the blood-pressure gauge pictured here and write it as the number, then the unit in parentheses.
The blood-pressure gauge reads 30 (mmHg)
